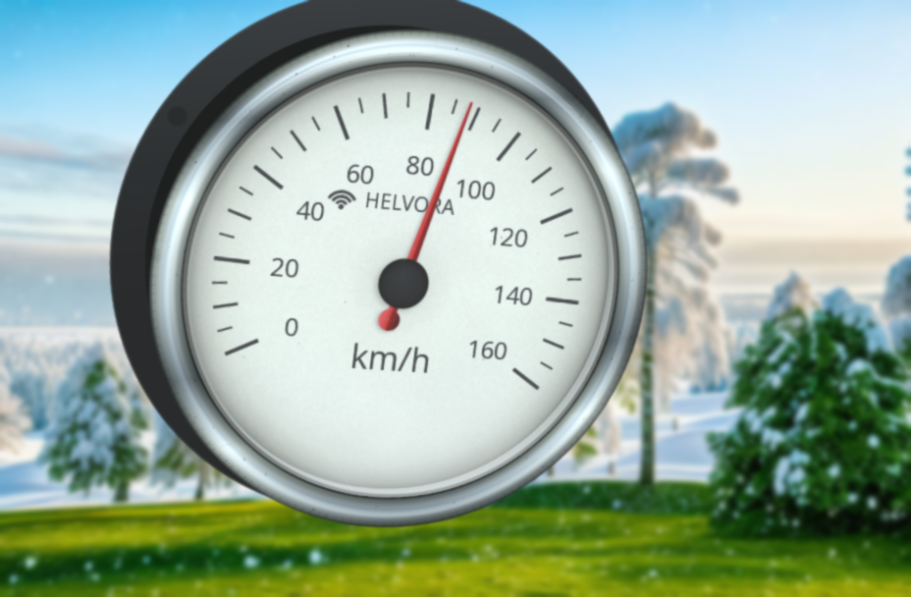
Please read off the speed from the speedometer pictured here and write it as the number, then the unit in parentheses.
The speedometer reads 87.5 (km/h)
